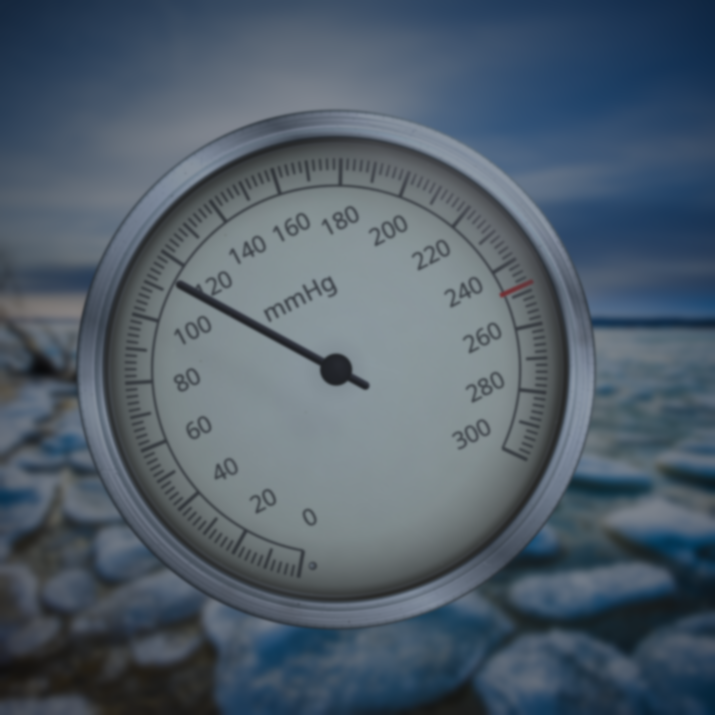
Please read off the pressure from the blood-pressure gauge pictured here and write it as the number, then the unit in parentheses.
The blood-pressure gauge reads 114 (mmHg)
